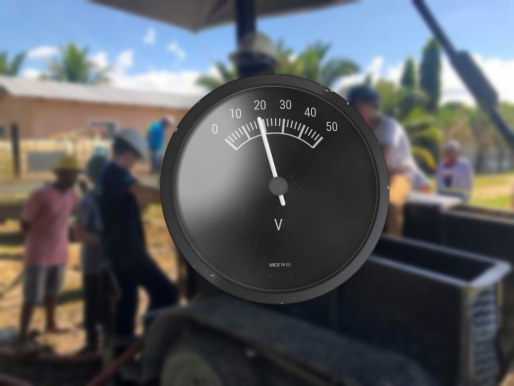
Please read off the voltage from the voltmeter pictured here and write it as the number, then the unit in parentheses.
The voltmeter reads 18 (V)
